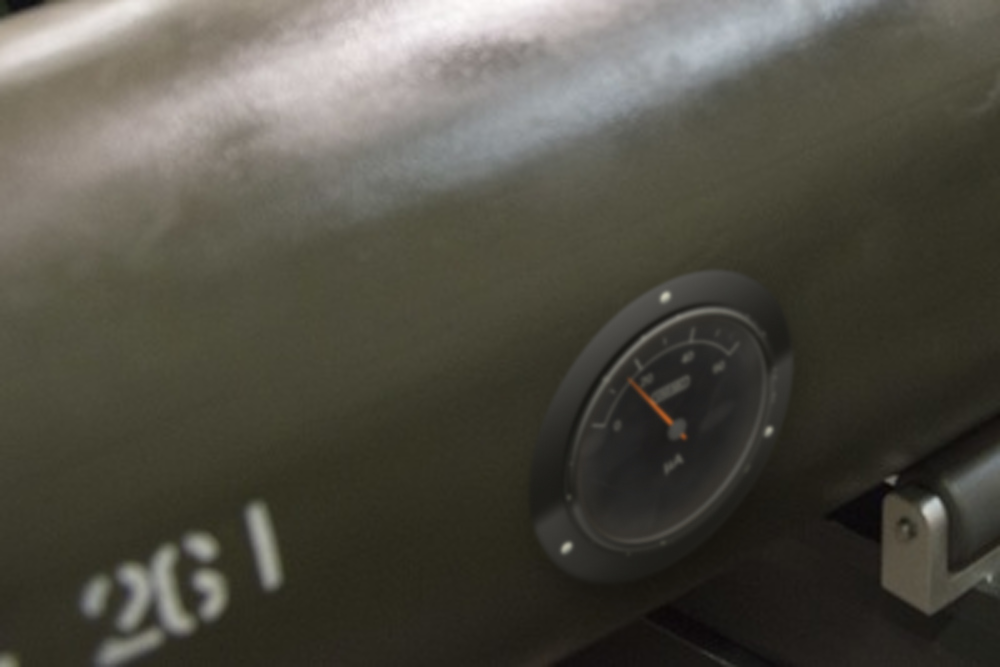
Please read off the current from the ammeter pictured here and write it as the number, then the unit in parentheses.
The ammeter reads 15 (µA)
